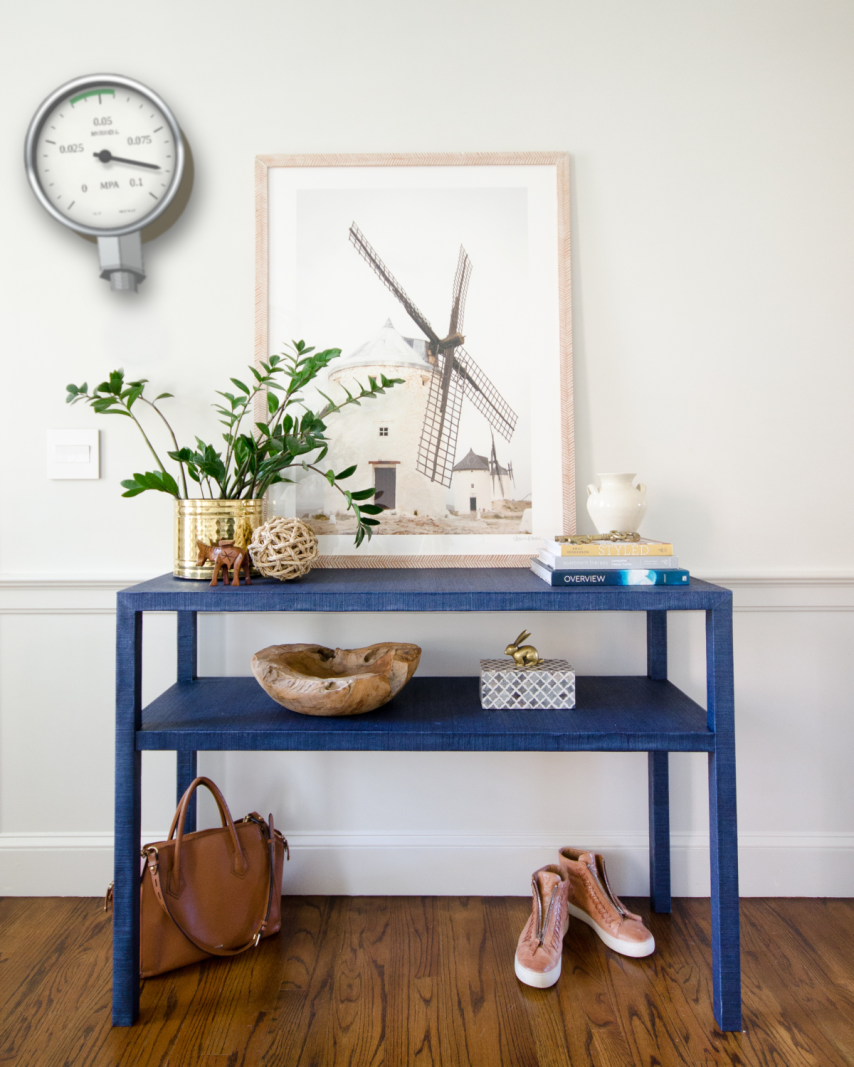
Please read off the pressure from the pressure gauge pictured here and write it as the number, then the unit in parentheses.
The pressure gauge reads 0.09 (MPa)
